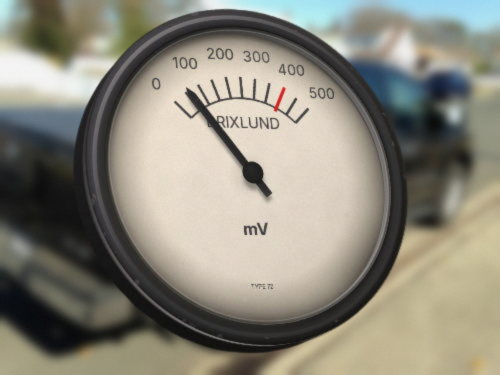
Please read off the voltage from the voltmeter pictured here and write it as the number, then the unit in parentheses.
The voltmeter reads 50 (mV)
